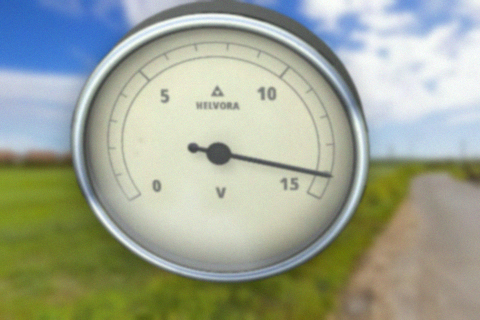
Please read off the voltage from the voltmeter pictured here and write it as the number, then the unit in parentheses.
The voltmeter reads 14 (V)
